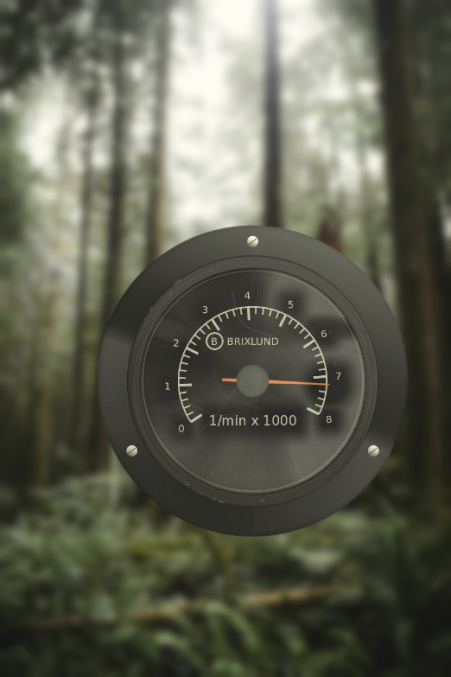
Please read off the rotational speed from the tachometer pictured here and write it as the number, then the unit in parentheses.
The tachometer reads 7200 (rpm)
